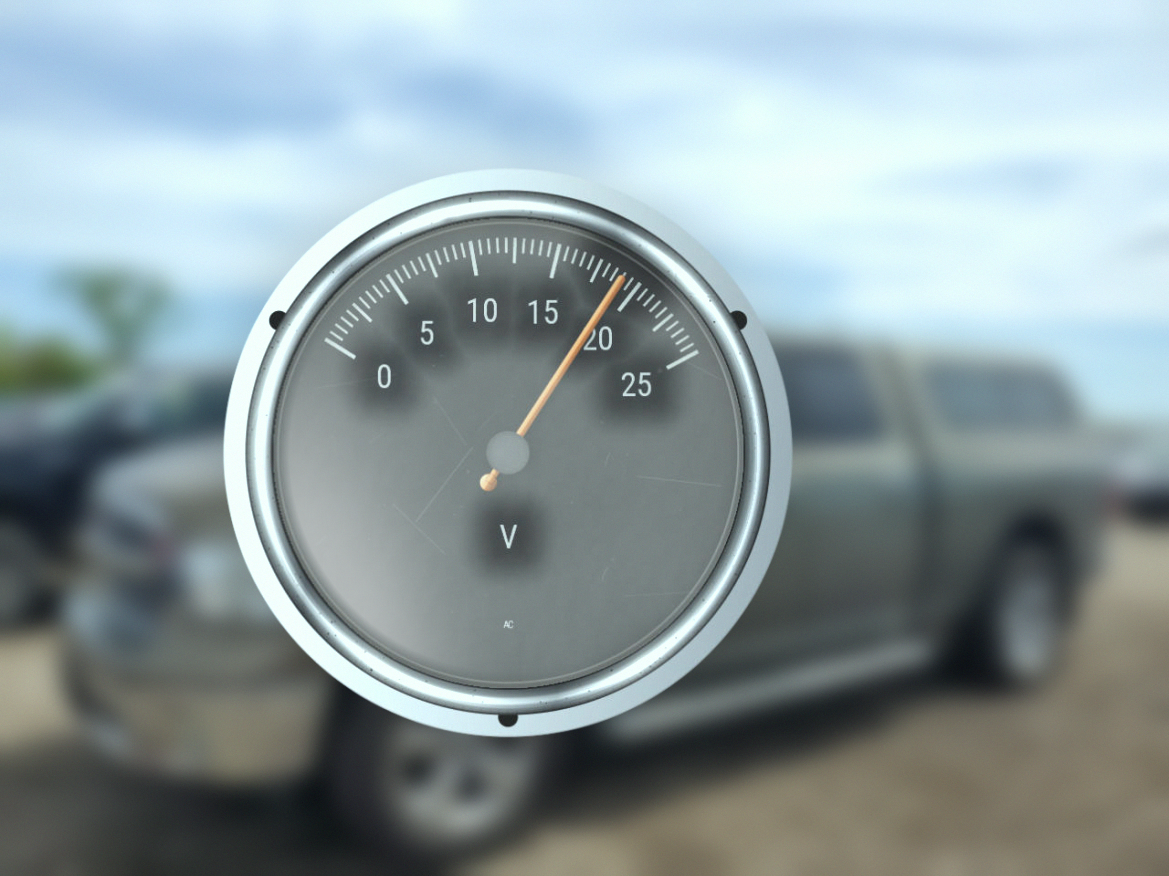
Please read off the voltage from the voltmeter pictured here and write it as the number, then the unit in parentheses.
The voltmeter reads 19 (V)
